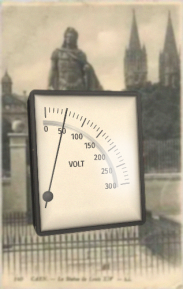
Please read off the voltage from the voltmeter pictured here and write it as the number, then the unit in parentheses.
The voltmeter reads 50 (V)
